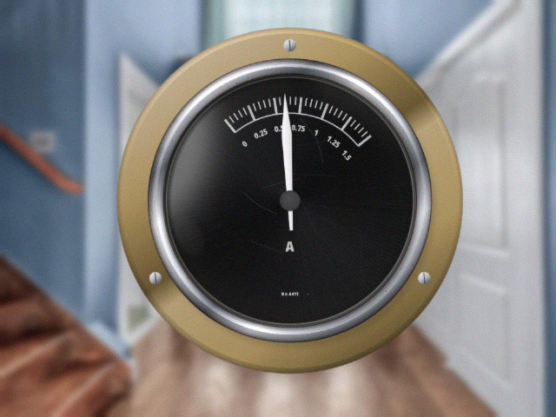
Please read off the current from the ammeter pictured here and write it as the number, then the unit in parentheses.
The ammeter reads 0.6 (A)
